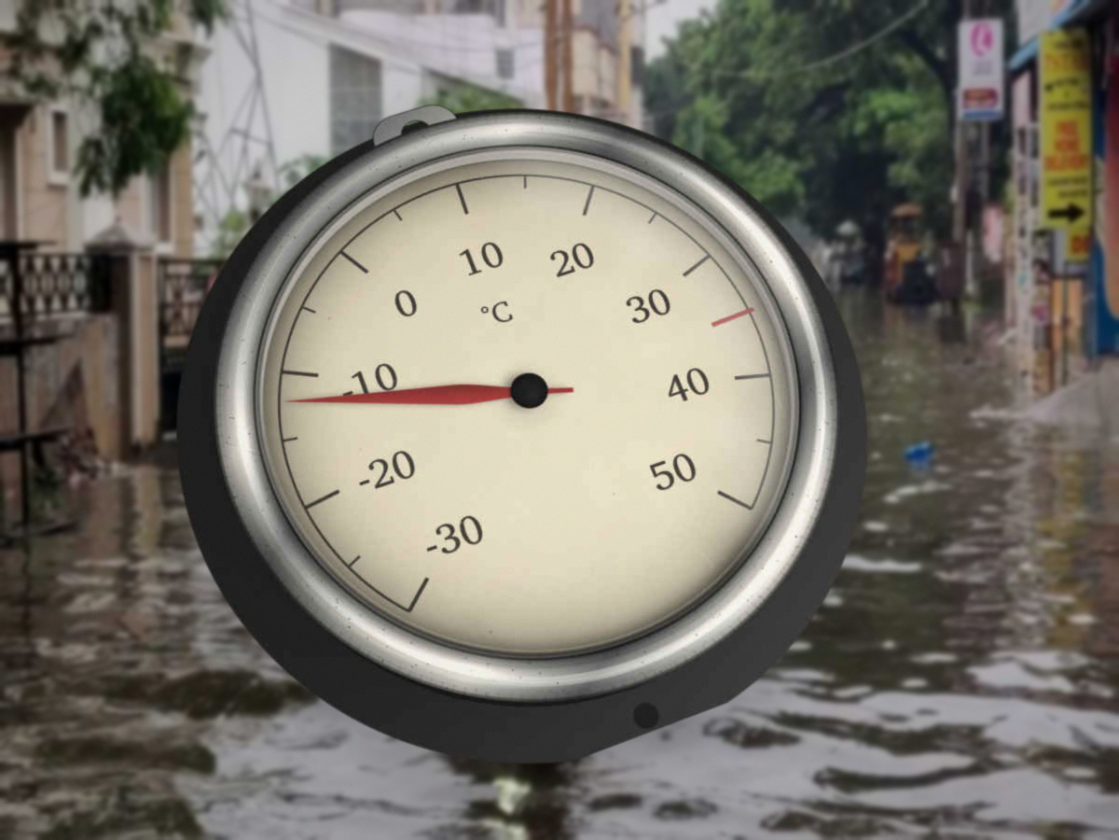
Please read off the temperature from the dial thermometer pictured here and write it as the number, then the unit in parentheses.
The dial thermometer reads -12.5 (°C)
